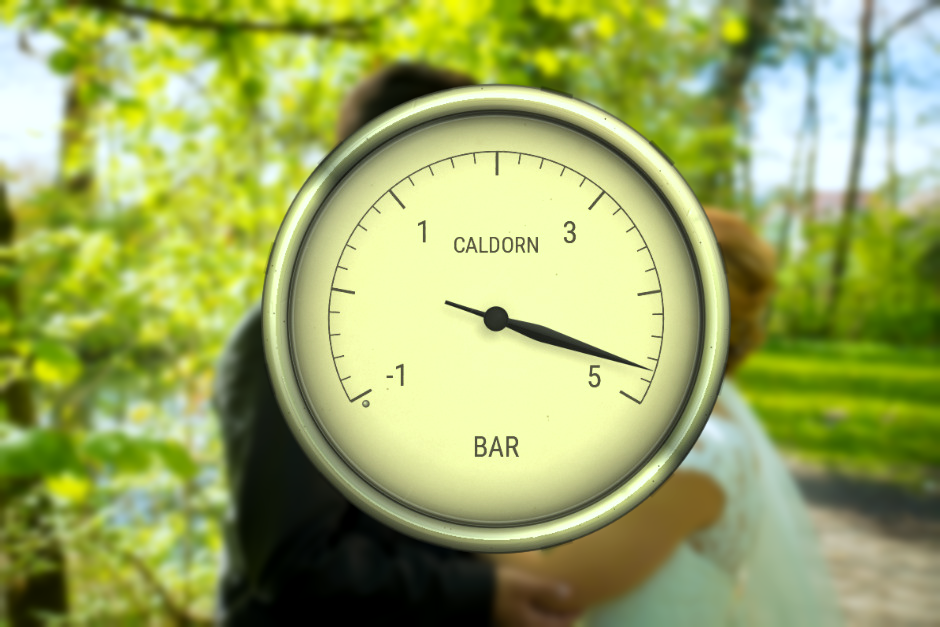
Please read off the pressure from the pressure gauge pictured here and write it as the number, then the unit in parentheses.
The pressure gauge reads 4.7 (bar)
